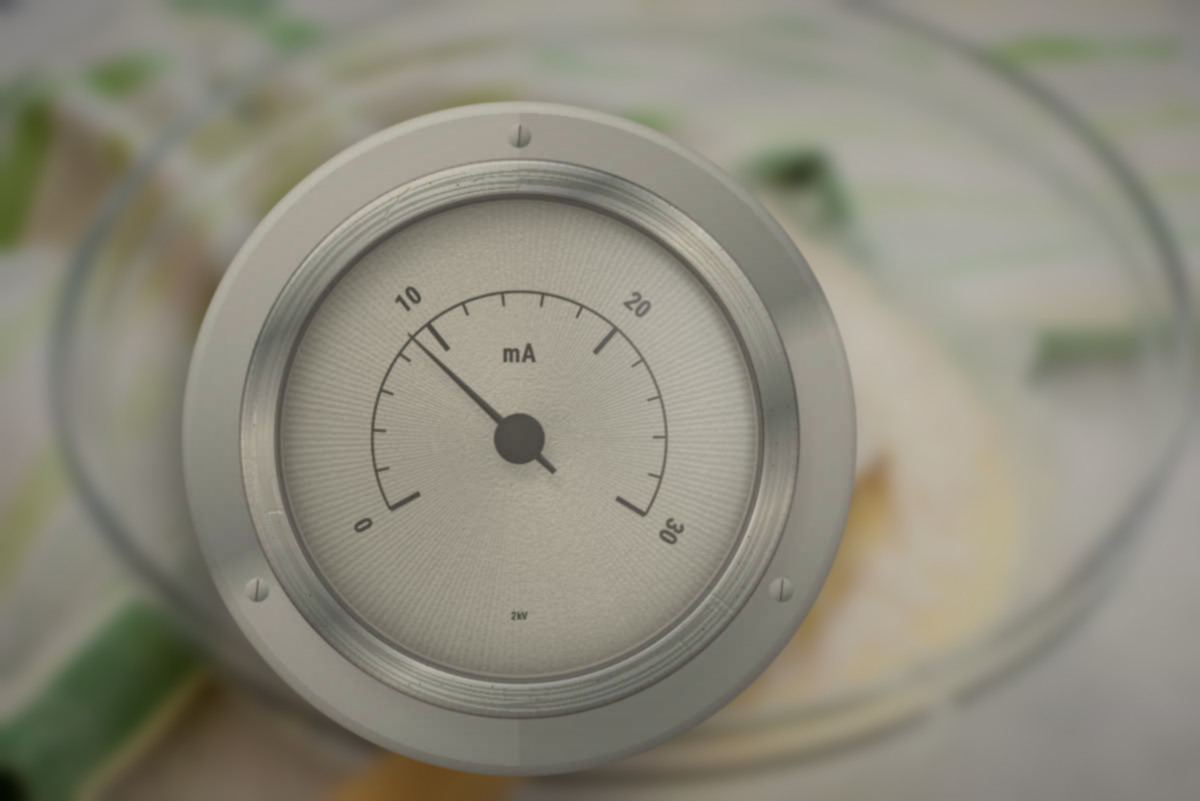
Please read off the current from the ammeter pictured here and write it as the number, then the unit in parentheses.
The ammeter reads 9 (mA)
